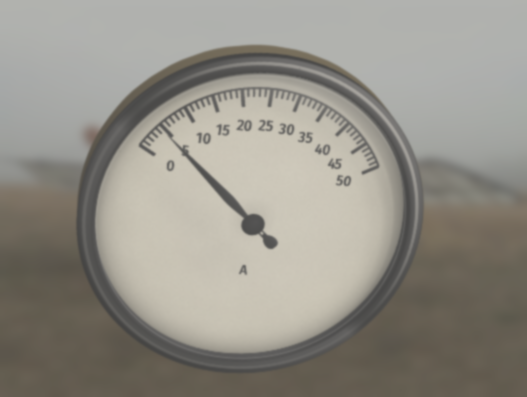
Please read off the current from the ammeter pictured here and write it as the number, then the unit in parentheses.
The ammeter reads 5 (A)
